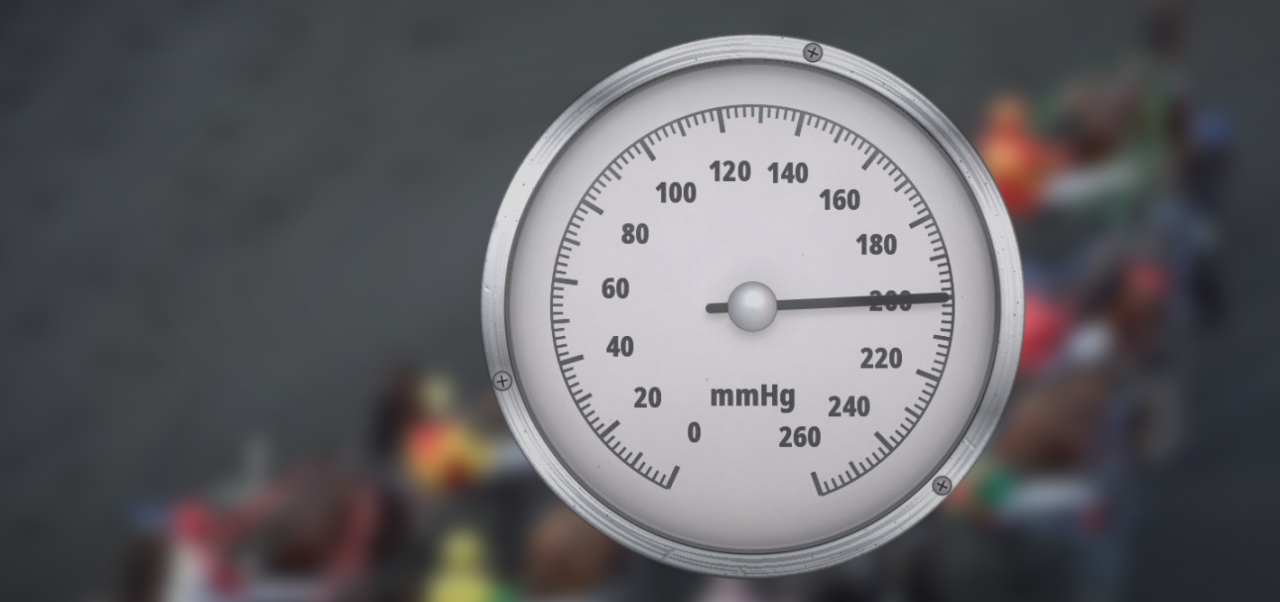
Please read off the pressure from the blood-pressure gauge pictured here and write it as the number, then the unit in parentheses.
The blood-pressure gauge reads 200 (mmHg)
